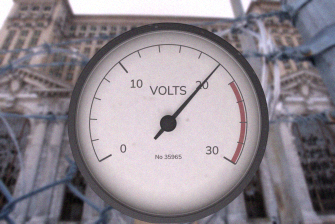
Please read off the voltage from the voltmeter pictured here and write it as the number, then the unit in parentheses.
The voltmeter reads 20 (V)
